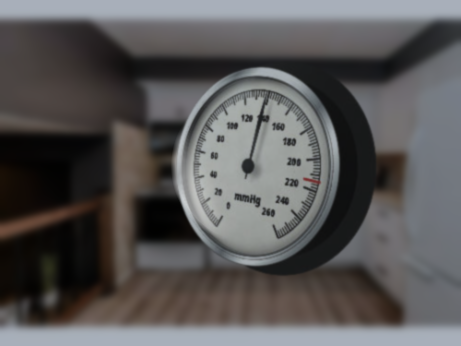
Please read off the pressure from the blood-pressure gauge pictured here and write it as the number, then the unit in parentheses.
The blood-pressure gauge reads 140 (mmHg)
